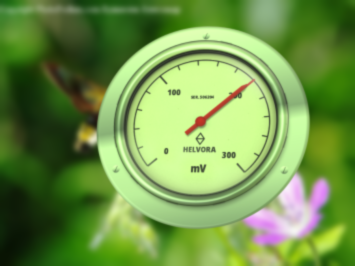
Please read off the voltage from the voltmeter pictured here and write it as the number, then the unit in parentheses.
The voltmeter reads 200 (mV)
